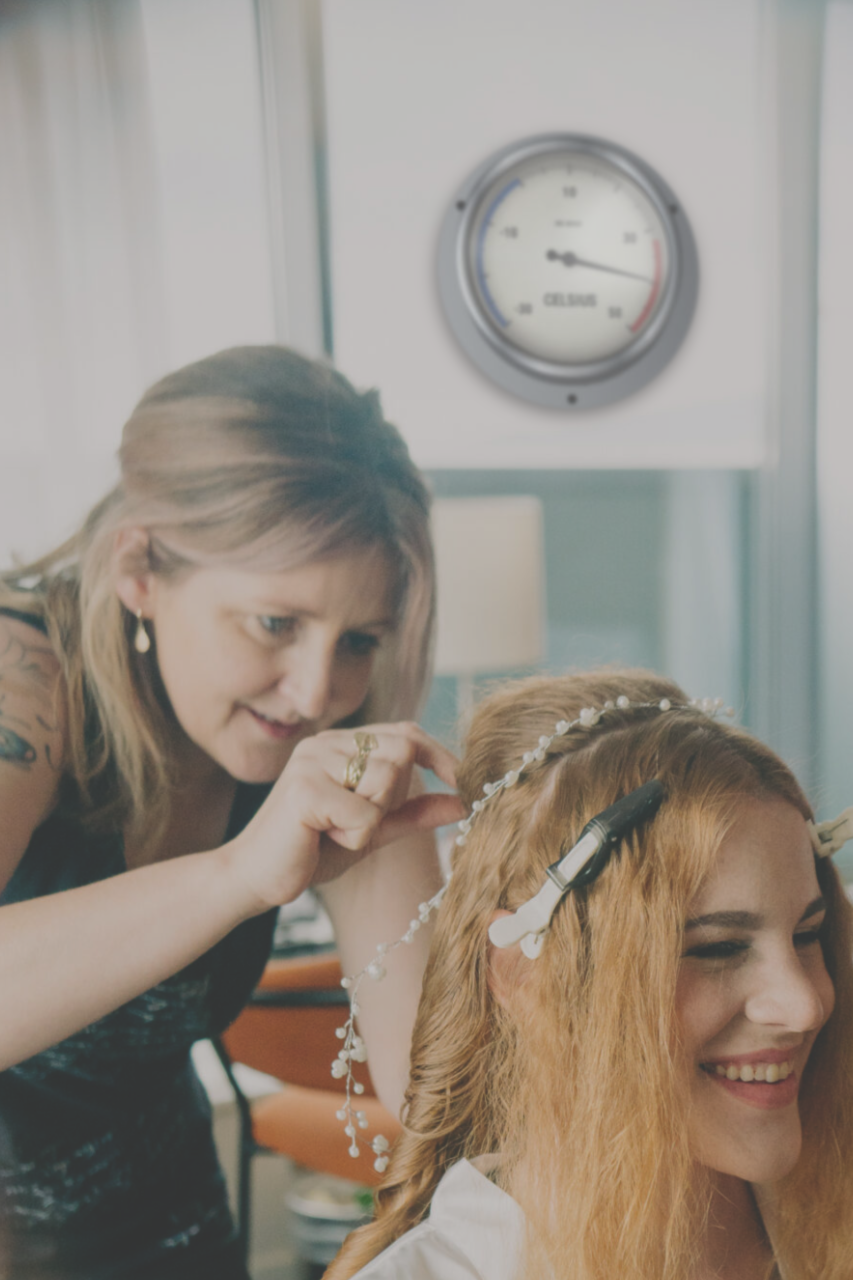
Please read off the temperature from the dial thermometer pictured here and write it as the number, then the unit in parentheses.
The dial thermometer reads 40 (°C)
